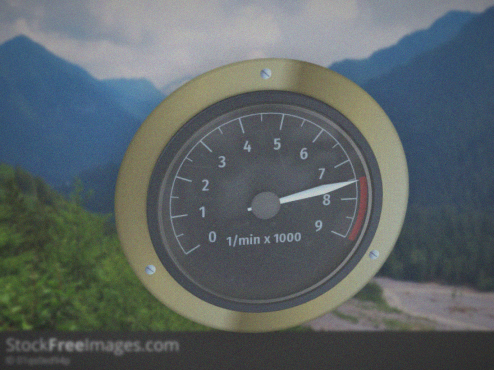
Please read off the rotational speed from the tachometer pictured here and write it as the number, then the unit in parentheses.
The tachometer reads 7500 (rpm)
